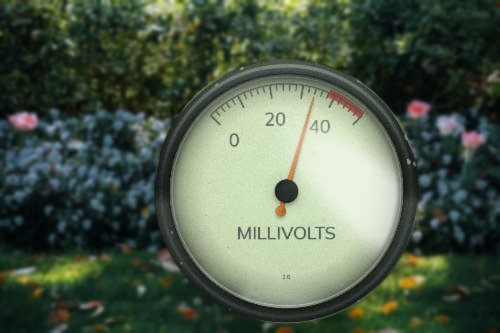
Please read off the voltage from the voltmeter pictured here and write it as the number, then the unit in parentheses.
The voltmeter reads 34 (mV)
